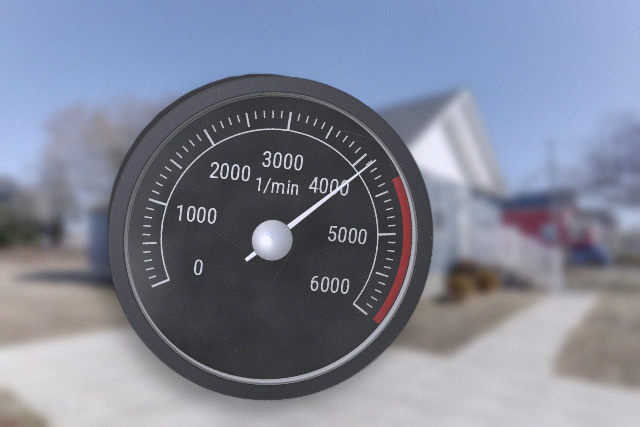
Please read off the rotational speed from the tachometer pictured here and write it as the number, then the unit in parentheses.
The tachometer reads 4100 (rpm)
